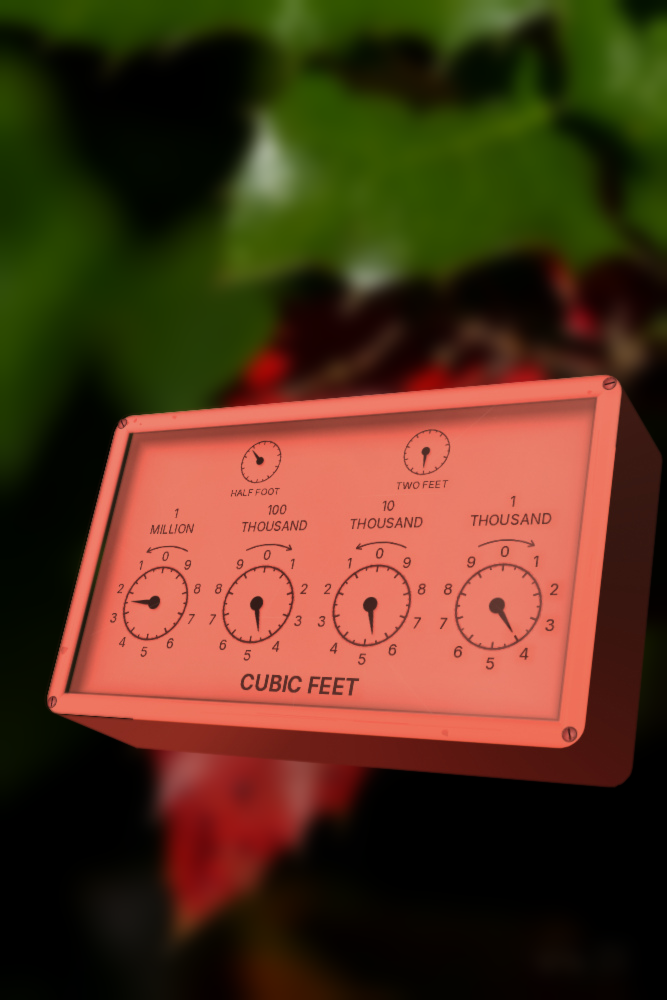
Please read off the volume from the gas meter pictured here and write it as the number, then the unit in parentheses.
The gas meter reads 245400 (ft³)
